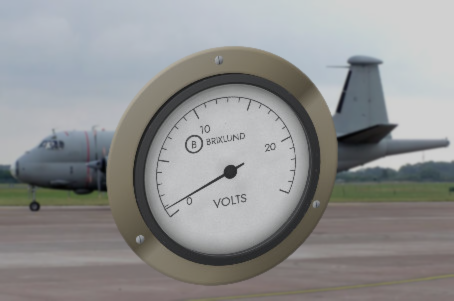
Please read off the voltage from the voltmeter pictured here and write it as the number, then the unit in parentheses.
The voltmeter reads 1 (V)
